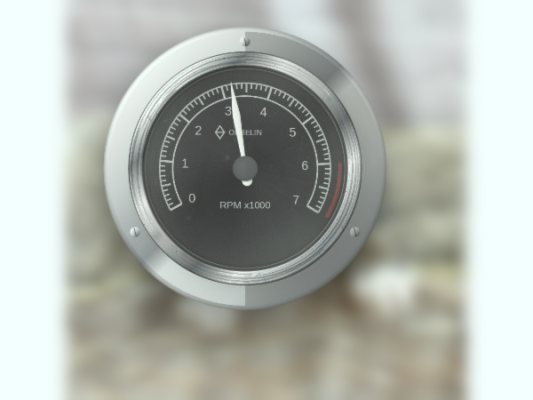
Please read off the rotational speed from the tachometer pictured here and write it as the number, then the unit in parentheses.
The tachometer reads 3200 (rpm)
